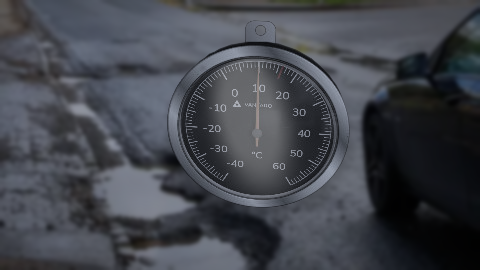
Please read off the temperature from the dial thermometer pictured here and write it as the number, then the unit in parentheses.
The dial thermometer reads 10 (°C)
